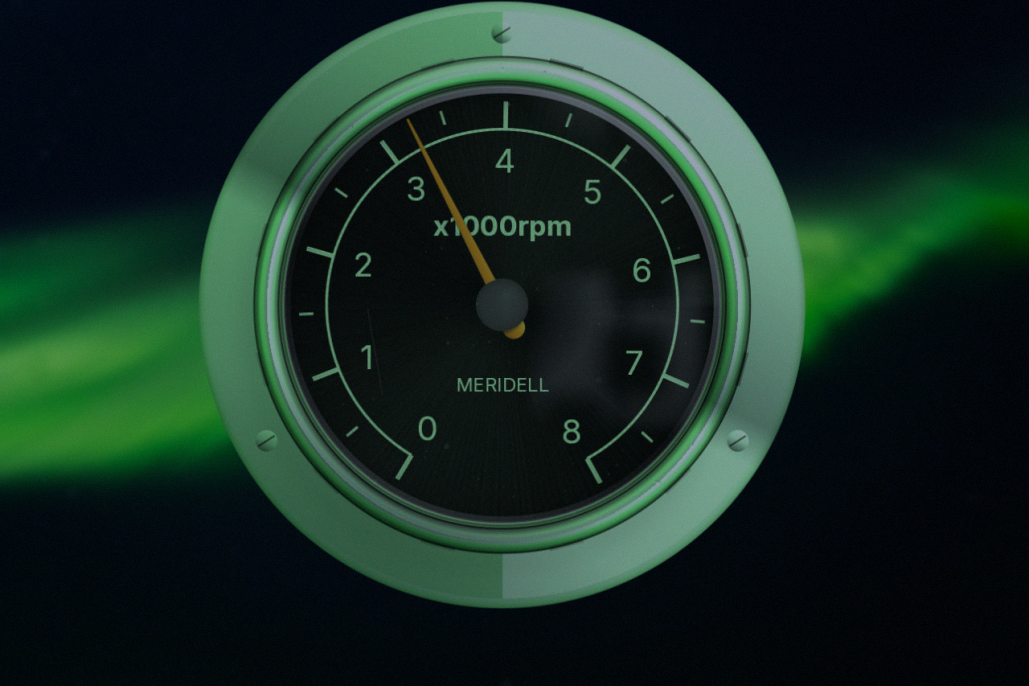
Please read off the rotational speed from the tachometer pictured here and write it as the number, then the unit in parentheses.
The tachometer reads 3250 (rpm)
